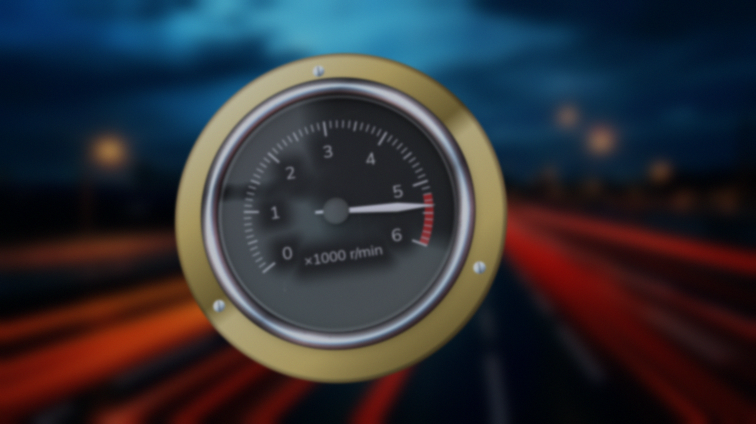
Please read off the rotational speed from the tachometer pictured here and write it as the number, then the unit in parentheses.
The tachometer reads 5400 (rpm)
